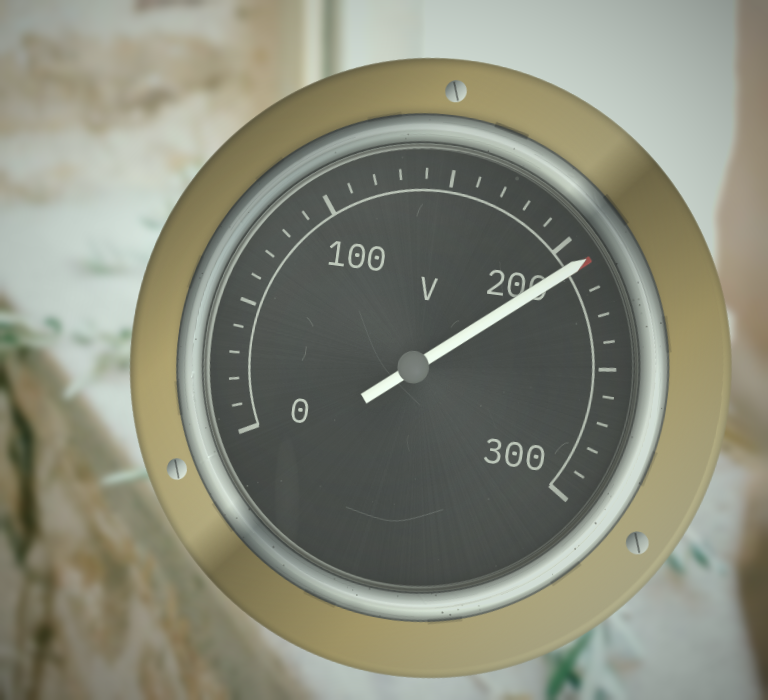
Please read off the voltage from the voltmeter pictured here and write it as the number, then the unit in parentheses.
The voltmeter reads 210 (V)
